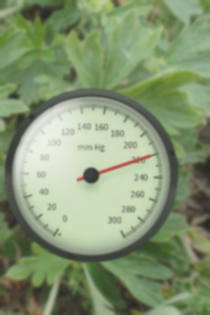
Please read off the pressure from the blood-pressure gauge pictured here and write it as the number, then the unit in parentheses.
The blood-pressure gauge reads 220 (mmHg)
